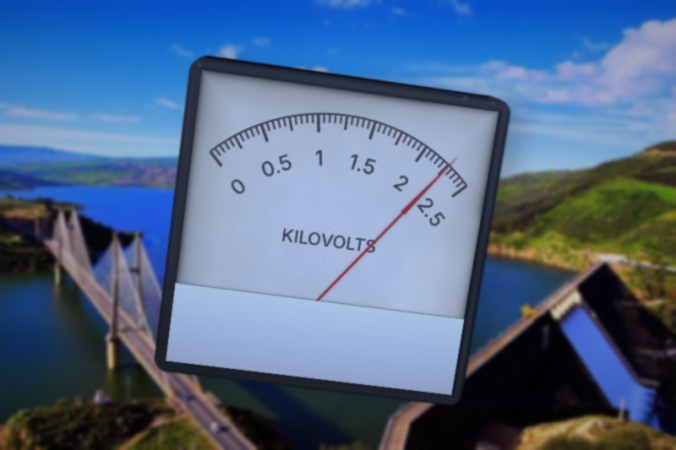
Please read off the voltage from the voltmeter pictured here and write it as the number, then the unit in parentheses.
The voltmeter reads 2.25 (kV)
